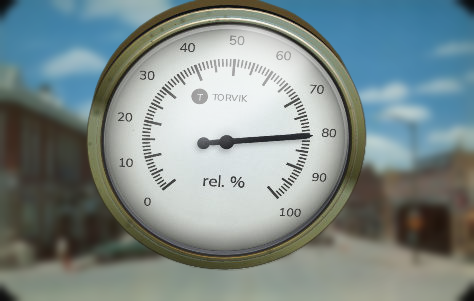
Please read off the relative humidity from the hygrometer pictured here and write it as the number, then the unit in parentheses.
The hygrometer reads 80 (%)
